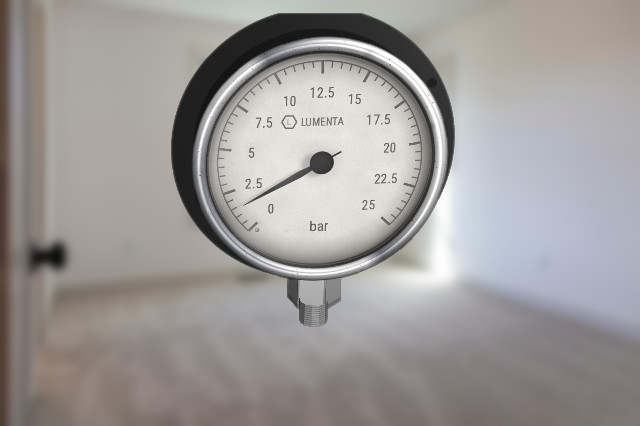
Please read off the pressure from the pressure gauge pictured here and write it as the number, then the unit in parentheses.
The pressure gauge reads 1.5 (bar)
